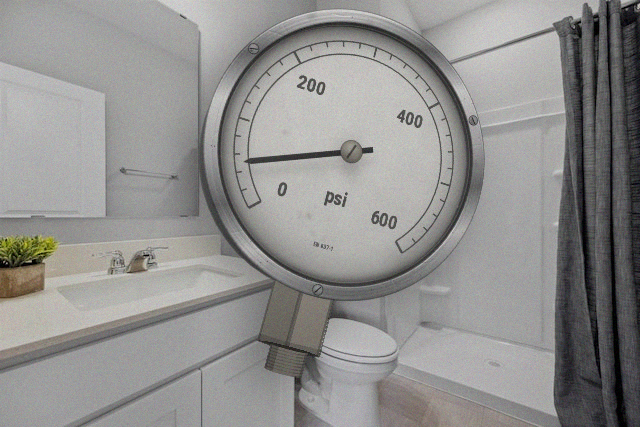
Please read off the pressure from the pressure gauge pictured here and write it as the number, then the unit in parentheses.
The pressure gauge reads 50 (psi)
